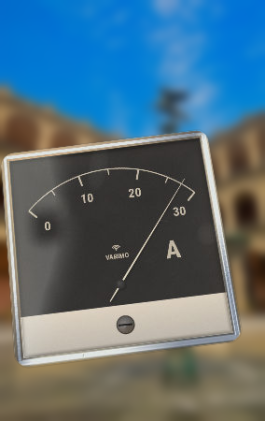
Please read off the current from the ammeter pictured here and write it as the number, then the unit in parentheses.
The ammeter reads 27.5 (A)
